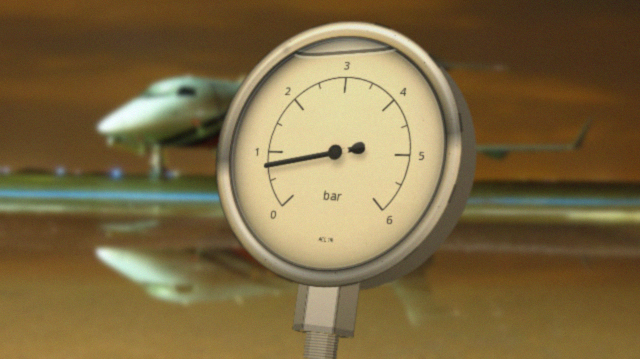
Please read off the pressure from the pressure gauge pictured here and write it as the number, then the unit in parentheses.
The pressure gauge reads 0.75 (bar)
